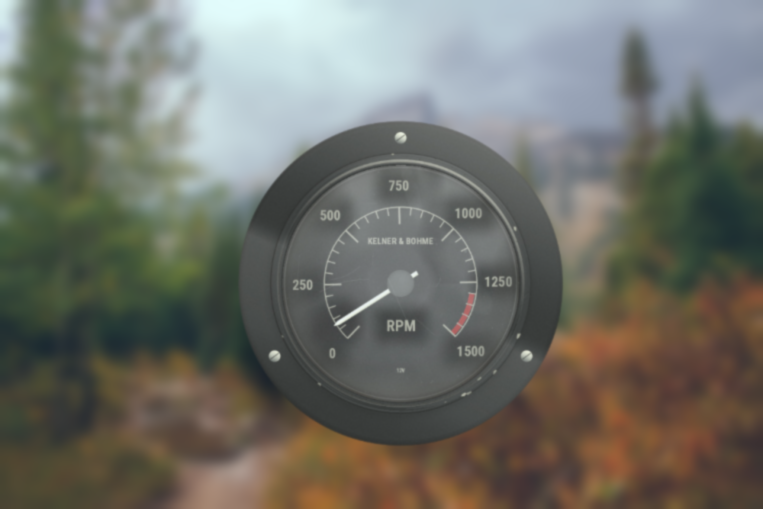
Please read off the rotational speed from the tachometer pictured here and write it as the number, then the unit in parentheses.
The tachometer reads 75 (rpm)
